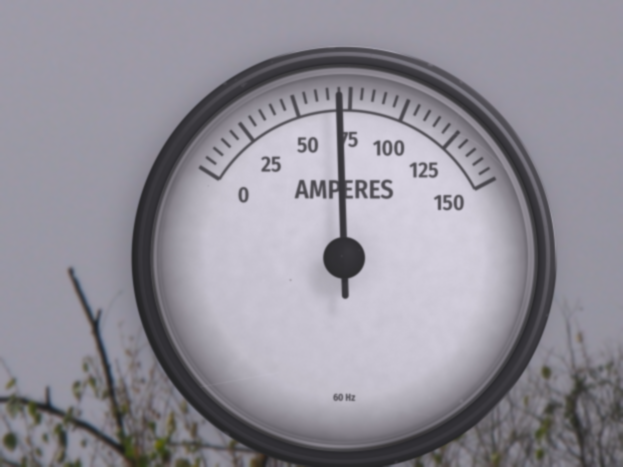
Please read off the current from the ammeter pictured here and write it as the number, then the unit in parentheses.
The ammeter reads 70 (A)
